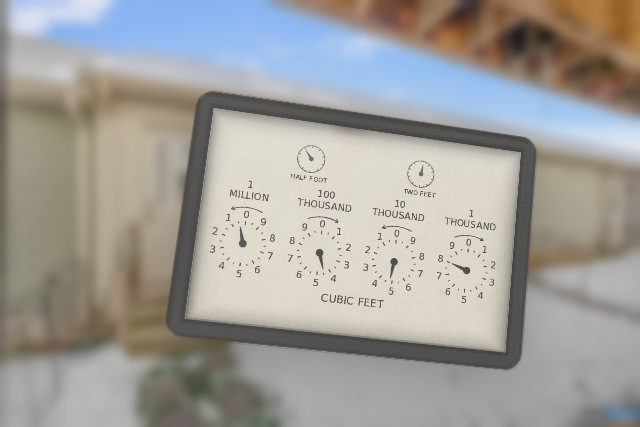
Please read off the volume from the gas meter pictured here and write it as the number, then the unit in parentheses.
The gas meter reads 44800 (ft³)
